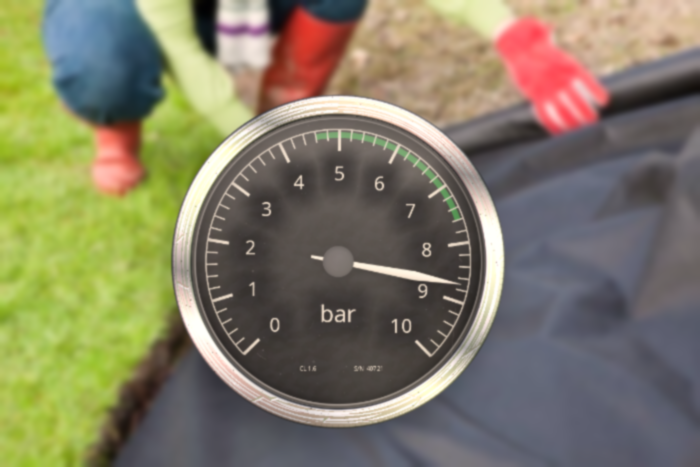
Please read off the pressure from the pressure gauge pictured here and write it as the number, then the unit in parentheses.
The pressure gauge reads 8.7 (bar)
